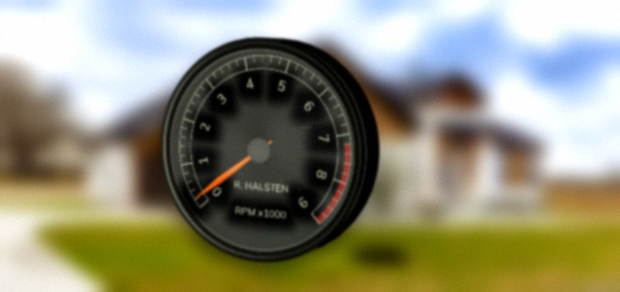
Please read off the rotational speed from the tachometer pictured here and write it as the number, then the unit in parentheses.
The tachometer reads 200 (rpm)
